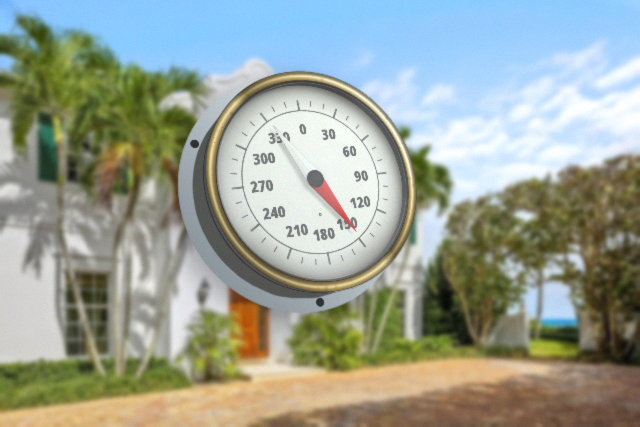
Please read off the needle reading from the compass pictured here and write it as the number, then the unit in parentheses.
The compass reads 150 (°)
